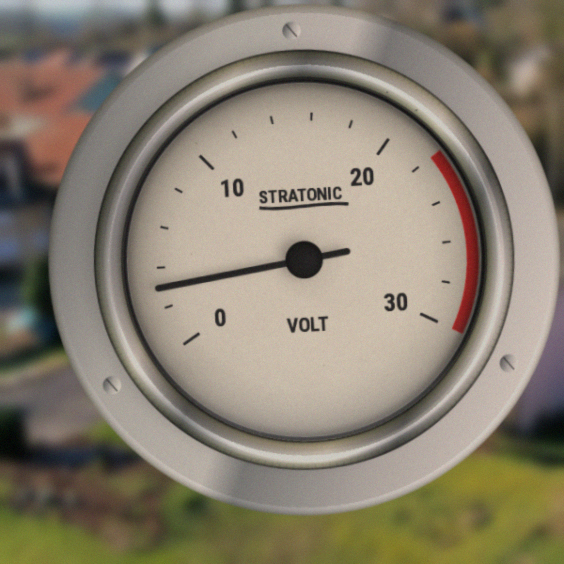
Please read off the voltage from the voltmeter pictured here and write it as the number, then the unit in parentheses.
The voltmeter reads 3 (V)
